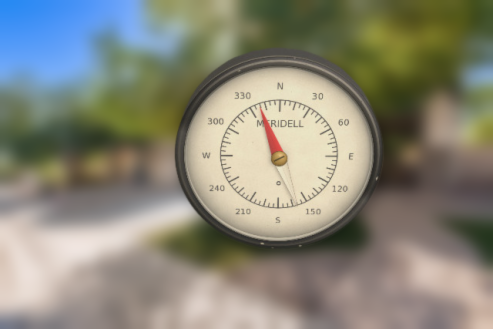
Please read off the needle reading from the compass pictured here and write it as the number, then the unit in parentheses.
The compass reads 340 (°)
